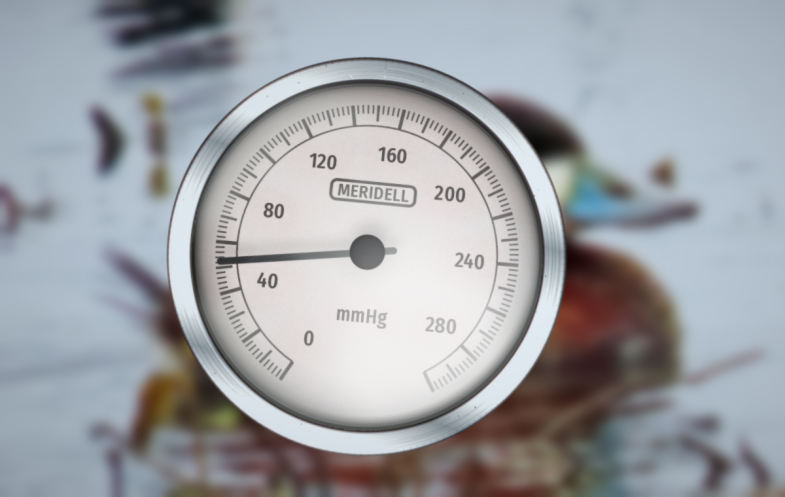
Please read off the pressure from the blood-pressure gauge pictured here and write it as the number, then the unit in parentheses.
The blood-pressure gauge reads 52 (mmHg)
